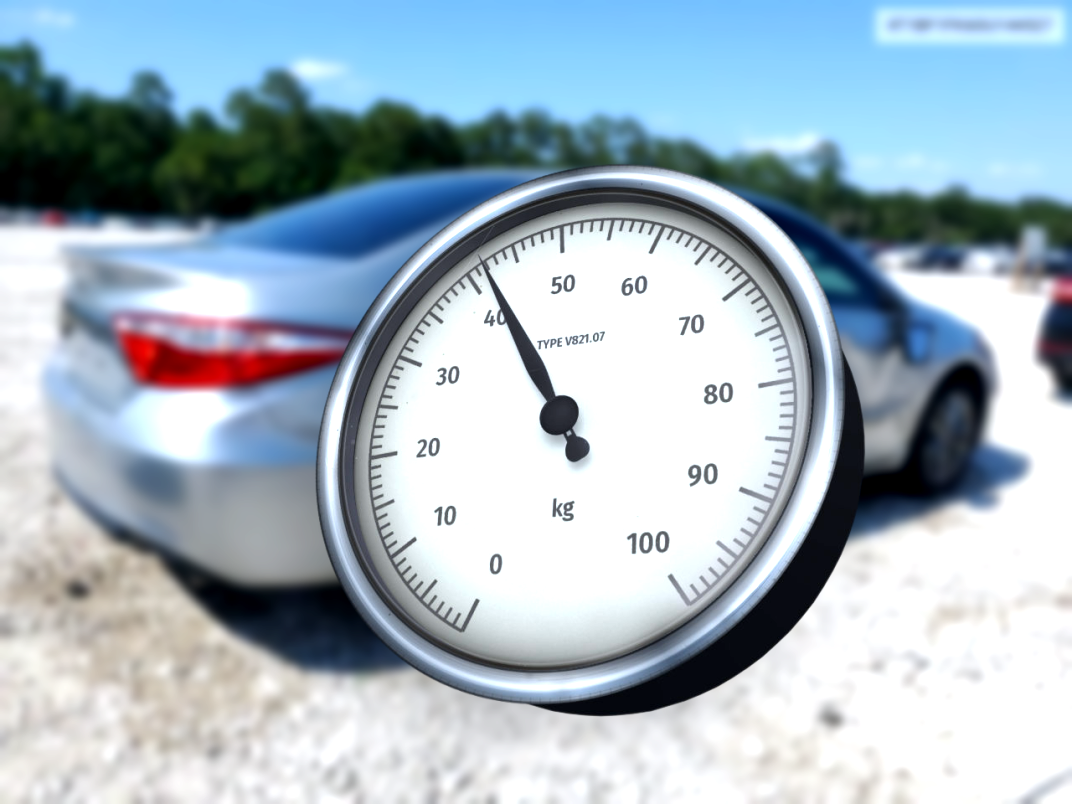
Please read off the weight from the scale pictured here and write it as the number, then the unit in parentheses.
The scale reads 42 (kg)
